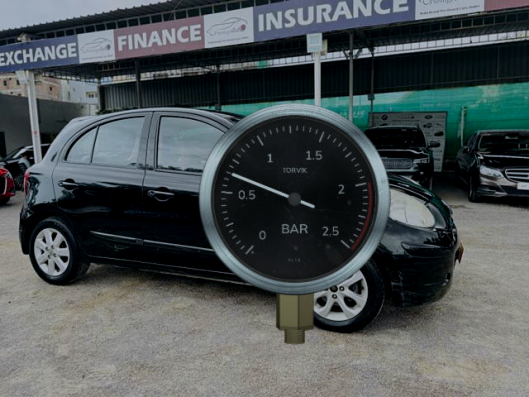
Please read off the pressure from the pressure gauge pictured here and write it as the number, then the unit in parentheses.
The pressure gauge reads 0.65 (bar)
